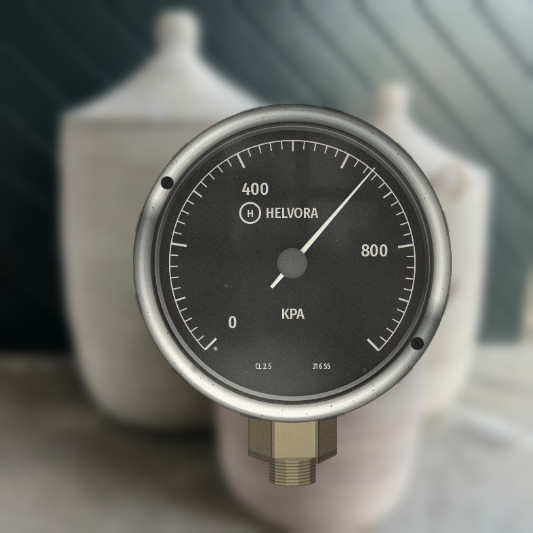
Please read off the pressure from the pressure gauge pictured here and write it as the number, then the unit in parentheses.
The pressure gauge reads 650 (kPa)
